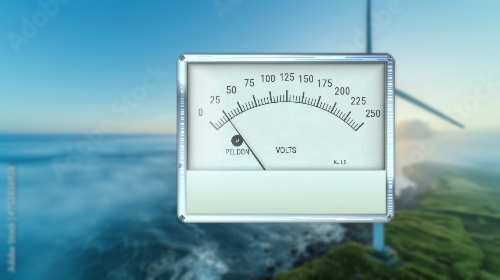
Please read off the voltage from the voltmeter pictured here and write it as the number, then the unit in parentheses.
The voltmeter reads 25 (V)
